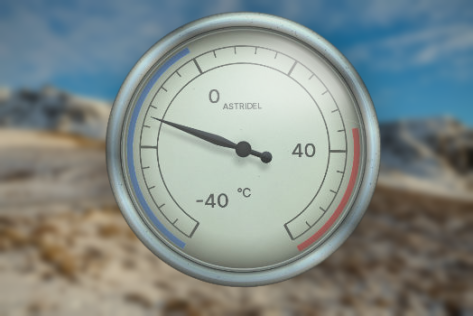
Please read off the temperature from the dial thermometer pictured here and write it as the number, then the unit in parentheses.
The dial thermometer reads -14 (°C)
